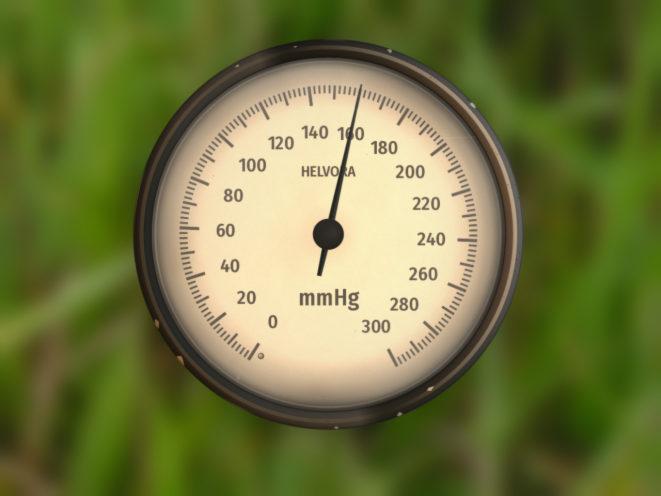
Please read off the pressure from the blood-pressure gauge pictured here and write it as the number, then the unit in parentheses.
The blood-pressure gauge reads 160 (mmHg)
